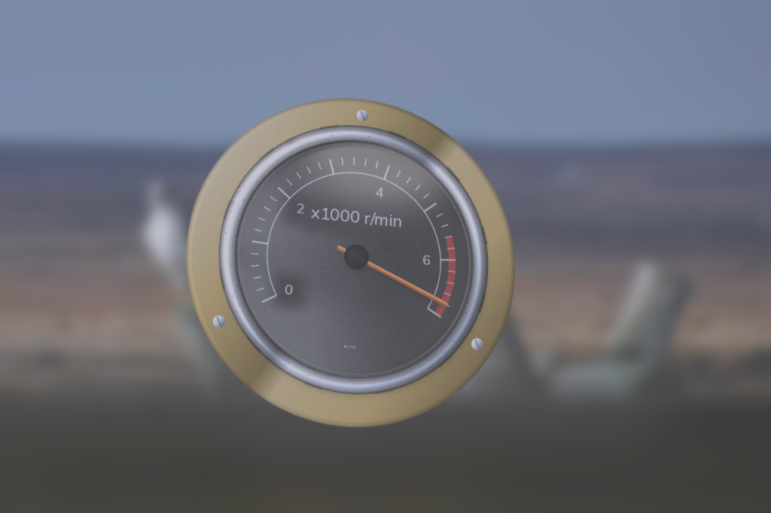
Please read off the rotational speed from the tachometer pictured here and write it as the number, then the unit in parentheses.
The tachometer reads 6800 (rpm)
